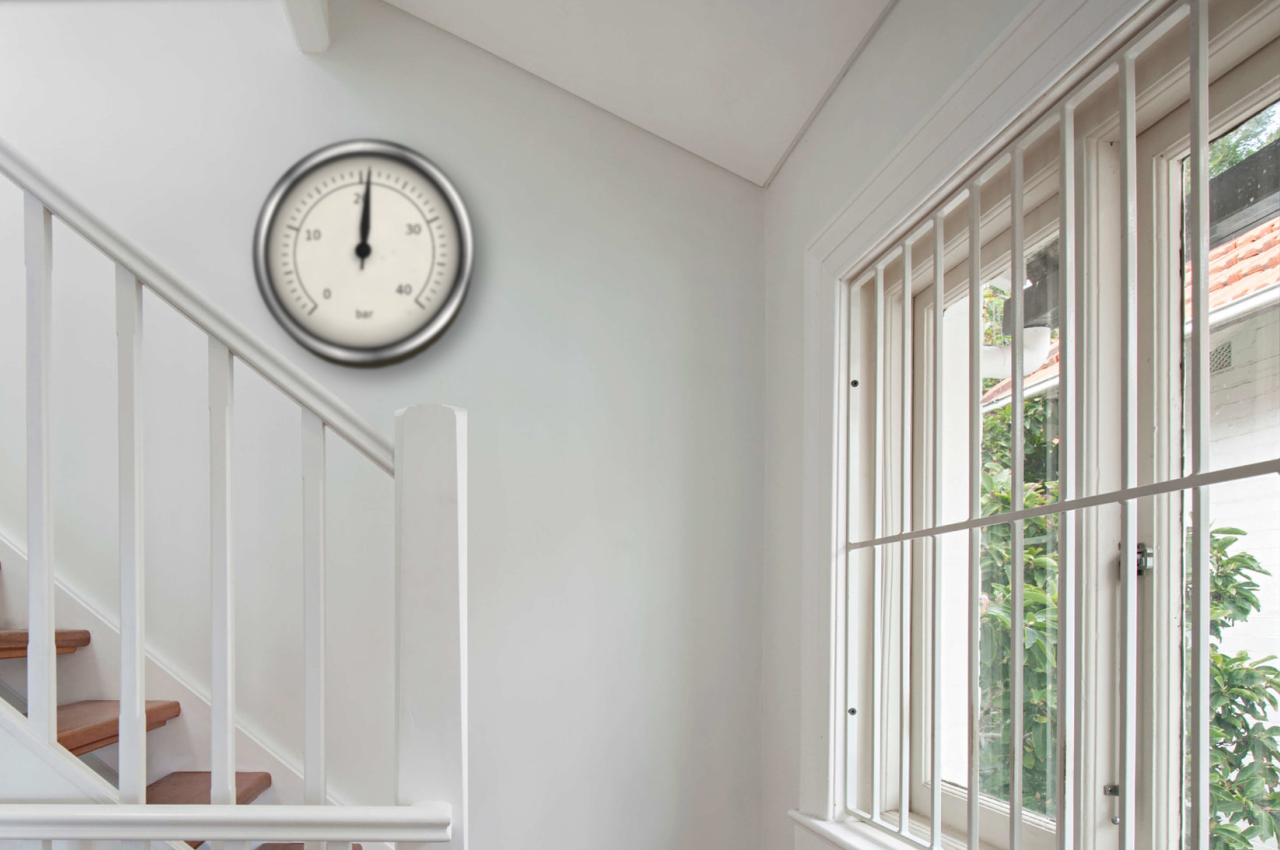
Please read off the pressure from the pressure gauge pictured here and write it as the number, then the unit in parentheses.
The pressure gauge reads 21 (bar)
